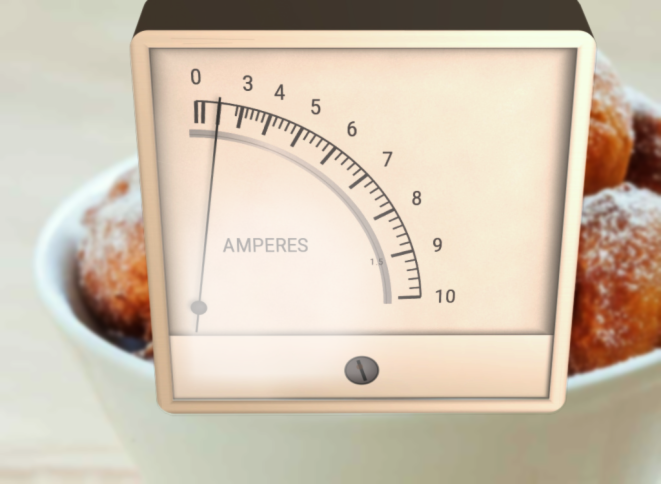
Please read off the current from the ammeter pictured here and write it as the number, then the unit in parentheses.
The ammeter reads 2 (A)
